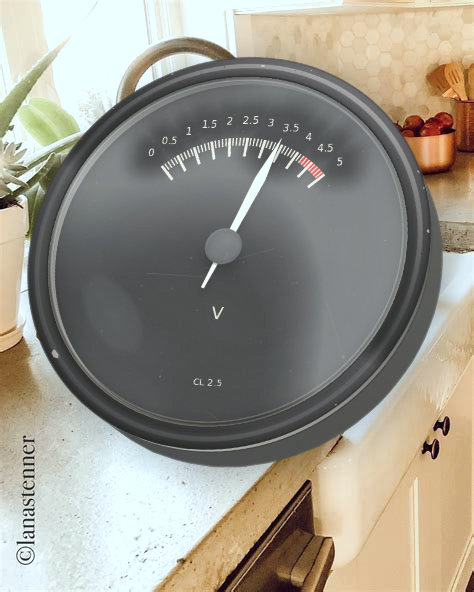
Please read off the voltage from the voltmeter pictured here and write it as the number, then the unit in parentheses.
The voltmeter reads 3.5 (V)
